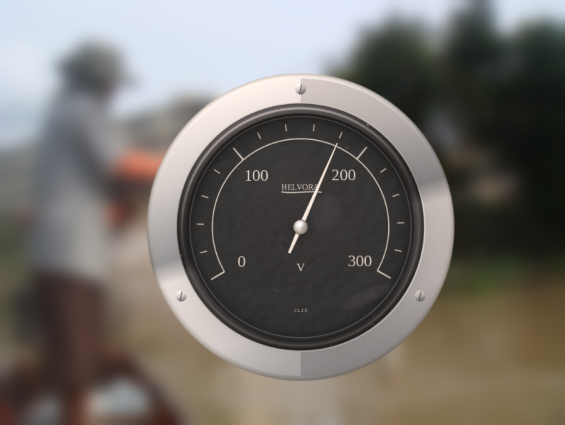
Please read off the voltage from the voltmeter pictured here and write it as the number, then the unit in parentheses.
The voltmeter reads 180 (V)
